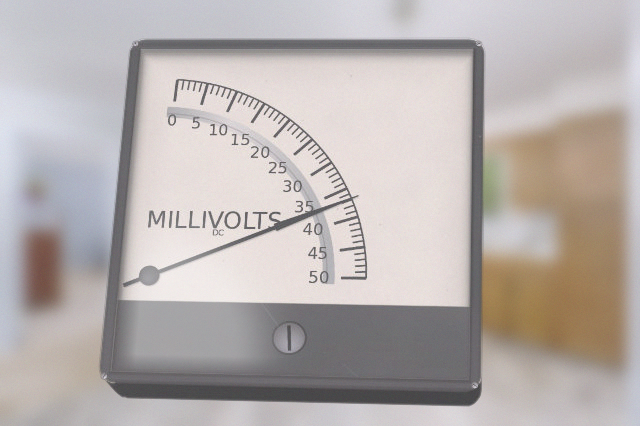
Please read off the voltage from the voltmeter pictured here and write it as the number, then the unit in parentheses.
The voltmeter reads 37 (mV)
